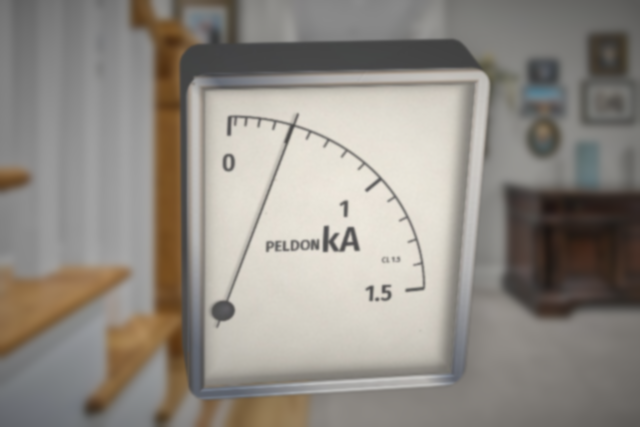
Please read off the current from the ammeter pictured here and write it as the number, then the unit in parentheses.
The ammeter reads 0.5 (kA)
